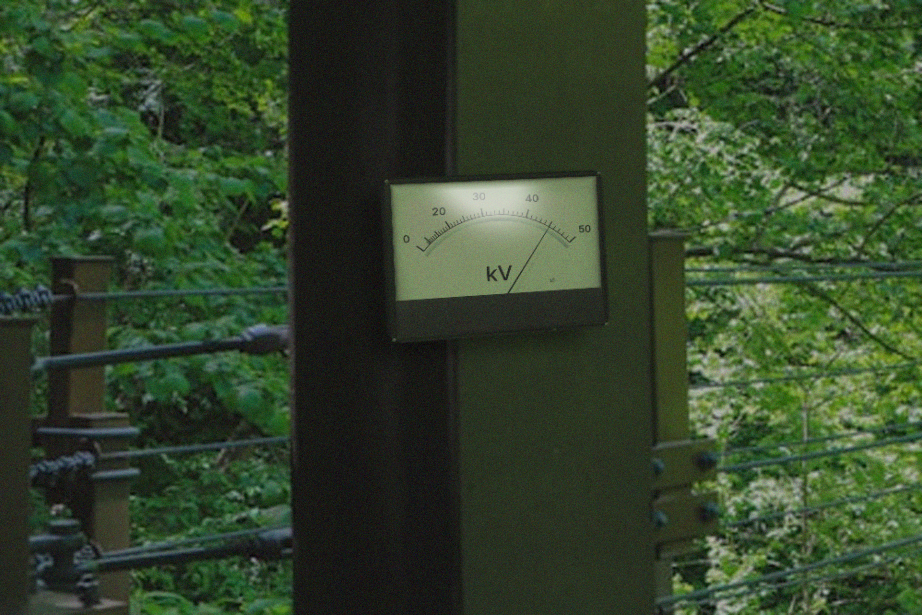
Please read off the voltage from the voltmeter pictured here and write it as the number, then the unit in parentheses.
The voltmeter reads 45 (kV)
